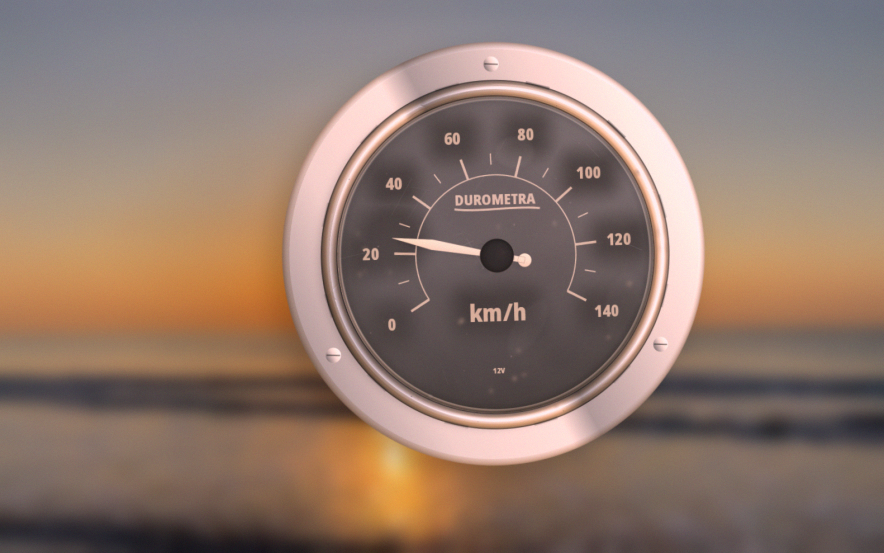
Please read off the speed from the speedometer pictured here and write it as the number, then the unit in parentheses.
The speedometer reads 25 (km/h)
